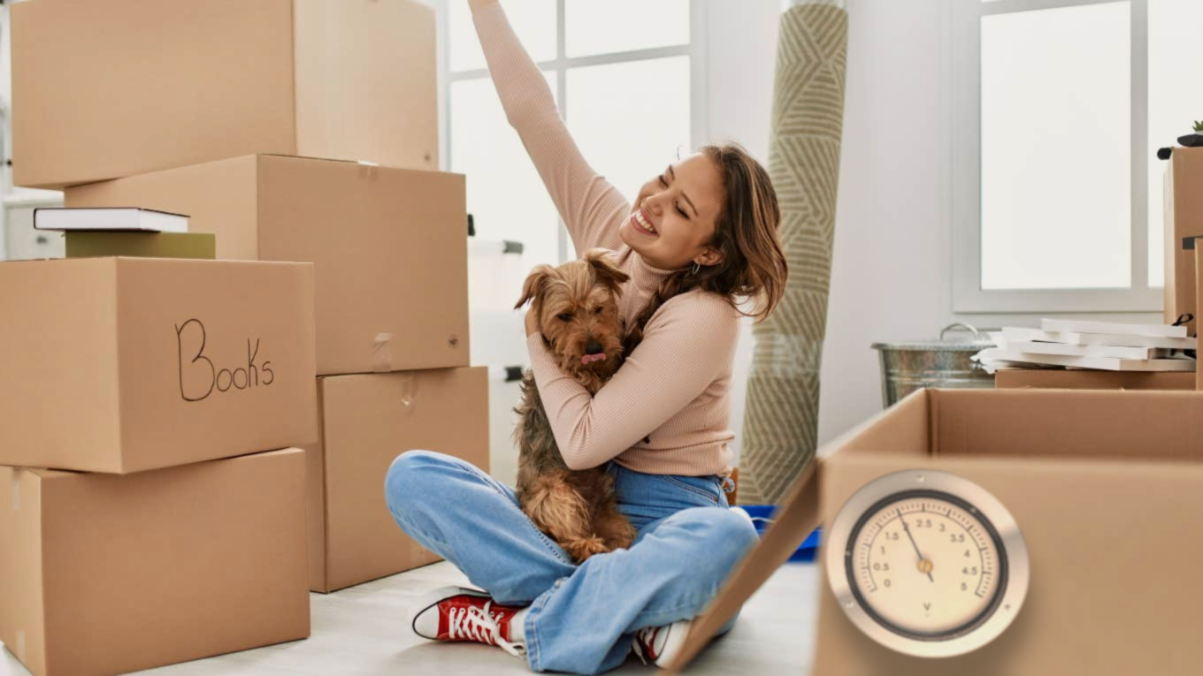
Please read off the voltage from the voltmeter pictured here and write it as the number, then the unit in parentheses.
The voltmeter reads 2 (V)
